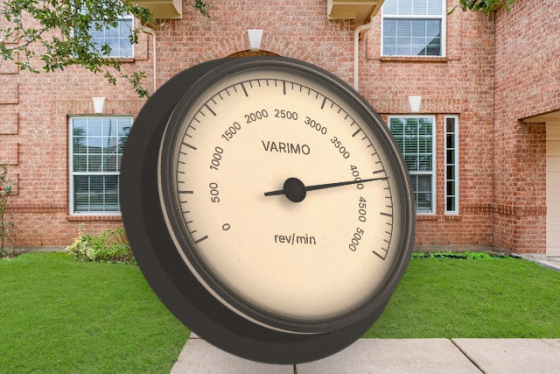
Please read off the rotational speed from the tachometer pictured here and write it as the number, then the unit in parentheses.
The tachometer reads 4100 (rpm)
